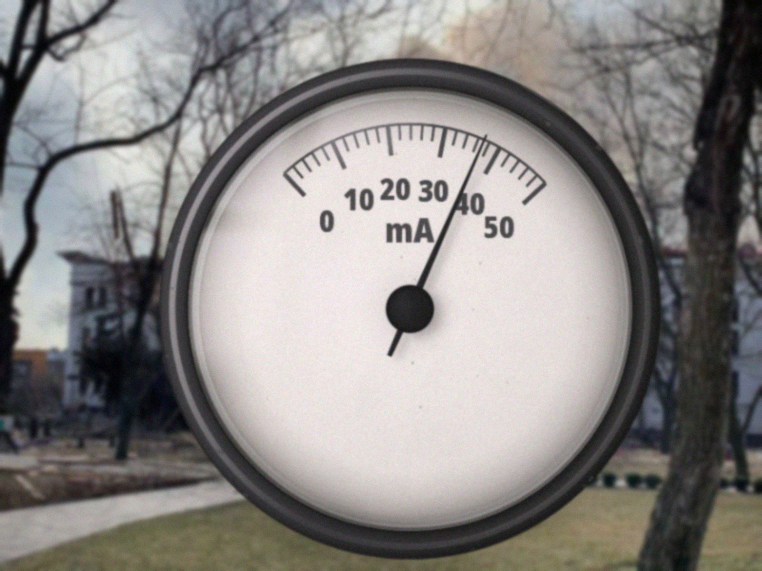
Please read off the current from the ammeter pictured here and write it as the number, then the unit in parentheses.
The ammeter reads 37 (mA)
